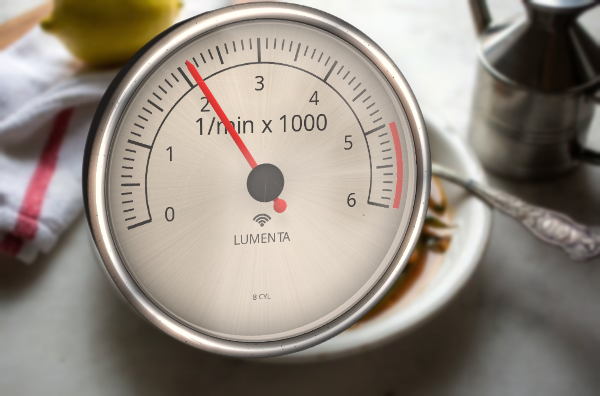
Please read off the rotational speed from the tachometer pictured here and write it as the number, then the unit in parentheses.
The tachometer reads 2100 (rpm)
